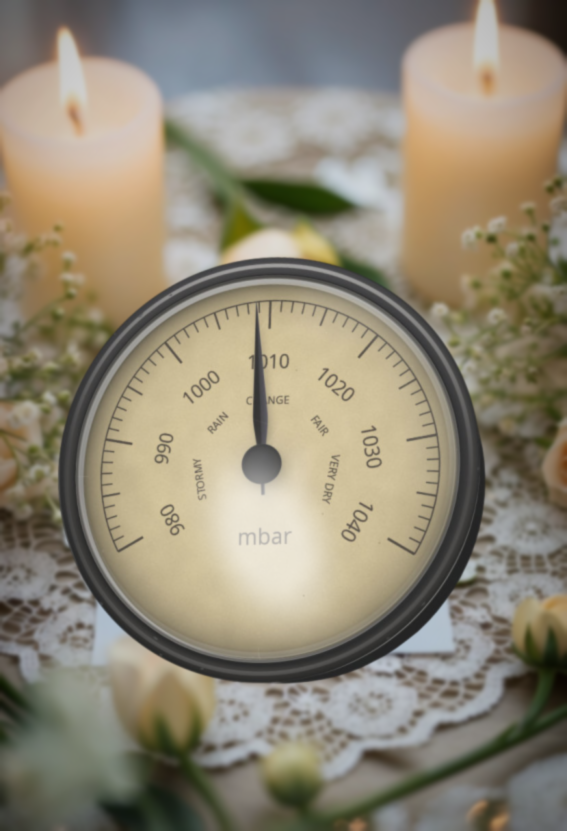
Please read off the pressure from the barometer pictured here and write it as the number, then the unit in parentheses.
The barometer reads 1009 (mbar)
